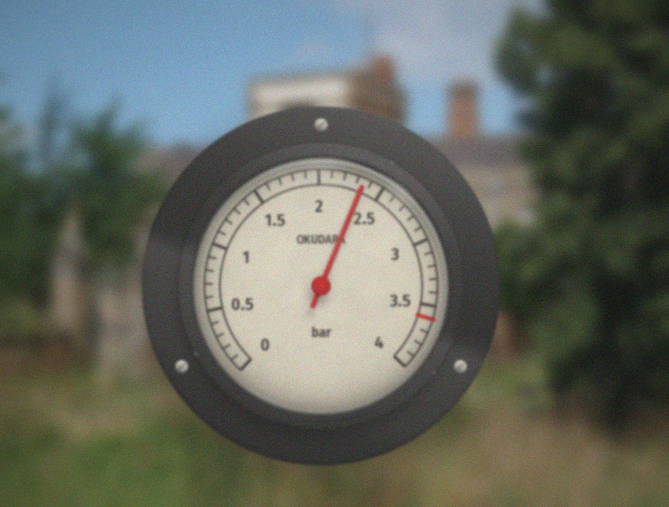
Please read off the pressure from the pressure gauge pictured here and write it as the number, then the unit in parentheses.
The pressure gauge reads 2.35 (bar)
